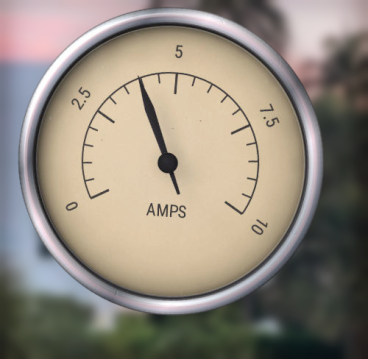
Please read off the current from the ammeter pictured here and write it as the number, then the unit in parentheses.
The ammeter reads 4 (A)
